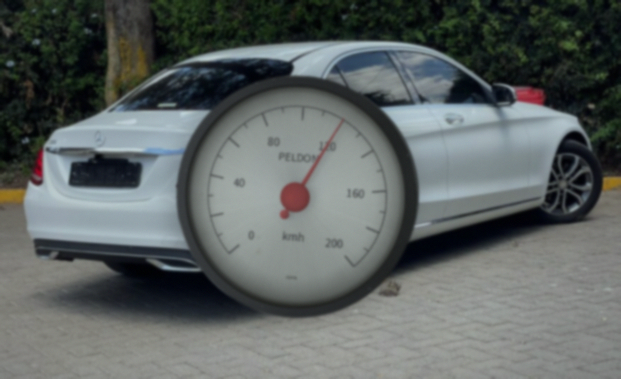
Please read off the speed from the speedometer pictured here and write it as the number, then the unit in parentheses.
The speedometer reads 120 (km/h)
